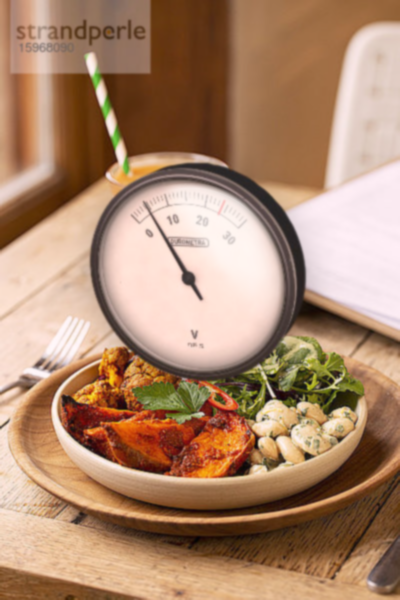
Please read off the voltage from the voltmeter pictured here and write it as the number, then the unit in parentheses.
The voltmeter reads 5 (V)
